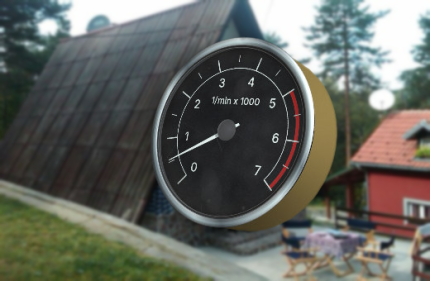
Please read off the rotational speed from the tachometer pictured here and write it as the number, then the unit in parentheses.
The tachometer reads 500 (rpm)
